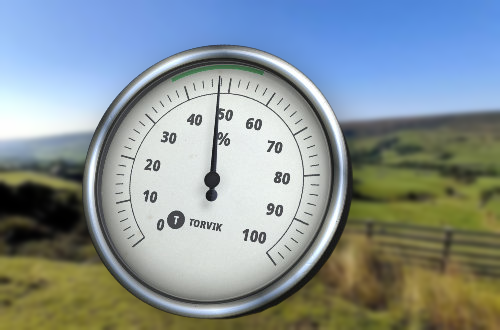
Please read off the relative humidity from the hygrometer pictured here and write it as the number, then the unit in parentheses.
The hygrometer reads 48 (%)
